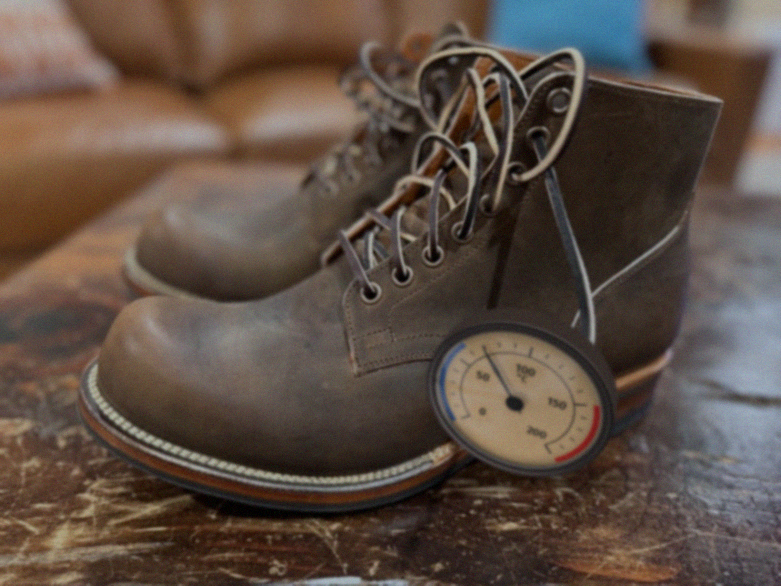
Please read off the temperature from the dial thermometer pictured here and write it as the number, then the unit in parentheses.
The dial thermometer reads 70 (°C)
